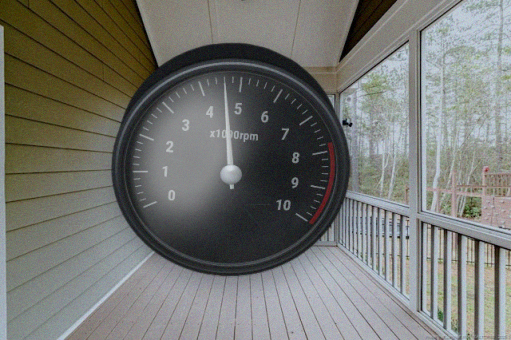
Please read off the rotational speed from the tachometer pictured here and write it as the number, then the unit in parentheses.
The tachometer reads 4600 (rpm)
